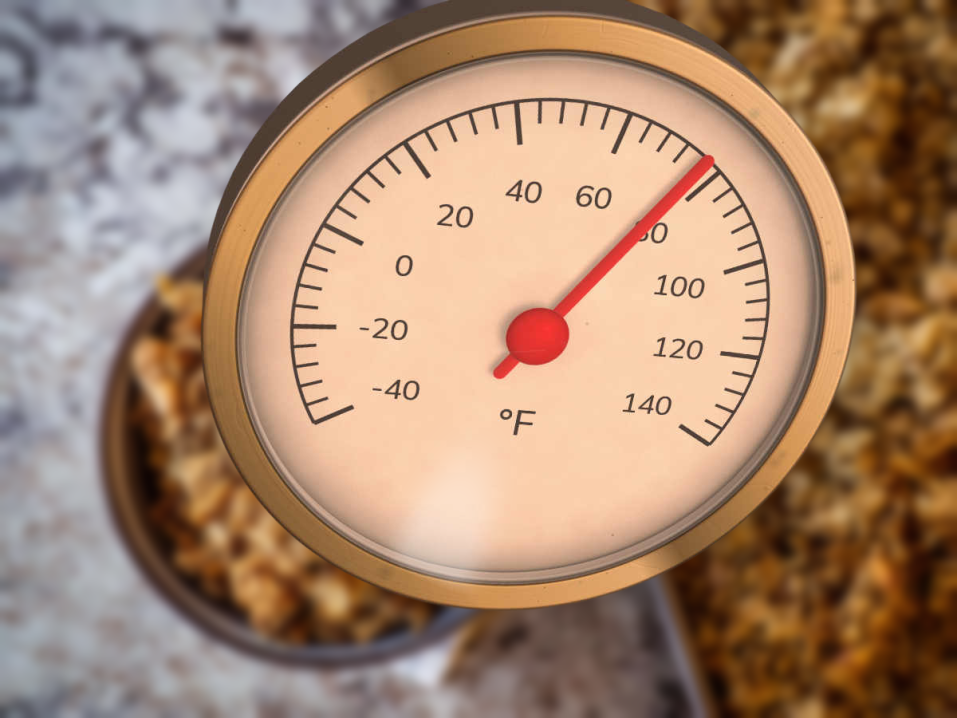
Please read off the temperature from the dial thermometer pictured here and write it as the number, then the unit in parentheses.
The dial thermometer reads 76 (°F)
